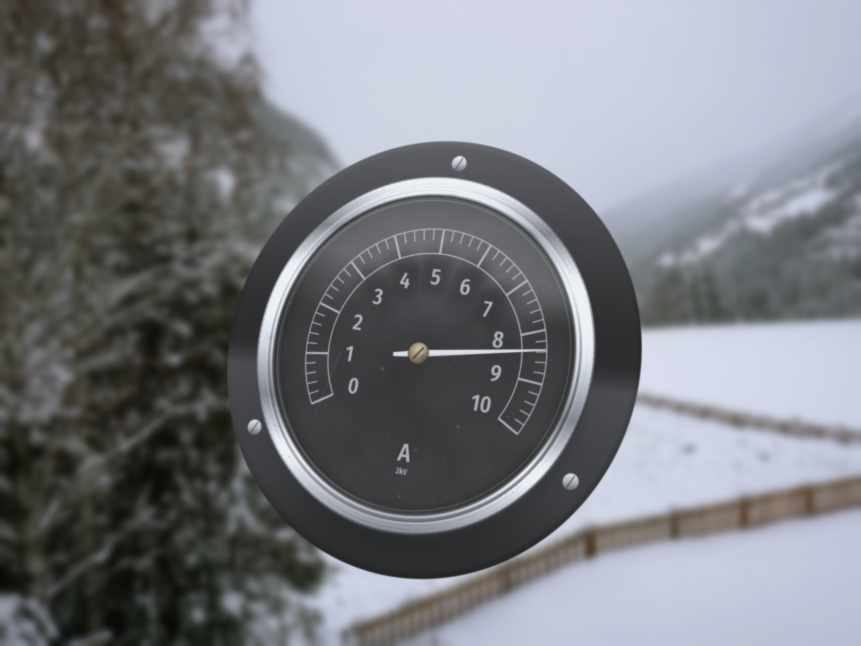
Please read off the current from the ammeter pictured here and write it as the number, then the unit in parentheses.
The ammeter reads 8.4 (A)
